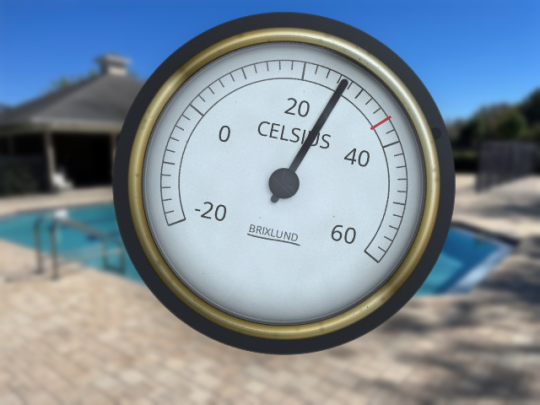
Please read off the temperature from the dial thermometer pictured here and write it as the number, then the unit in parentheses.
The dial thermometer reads 27 (°C)
